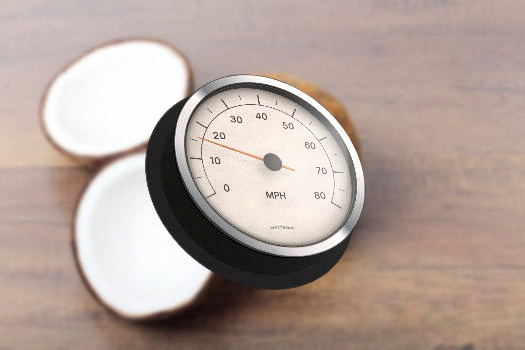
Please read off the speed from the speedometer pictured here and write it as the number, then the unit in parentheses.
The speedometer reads 15 (mph)
